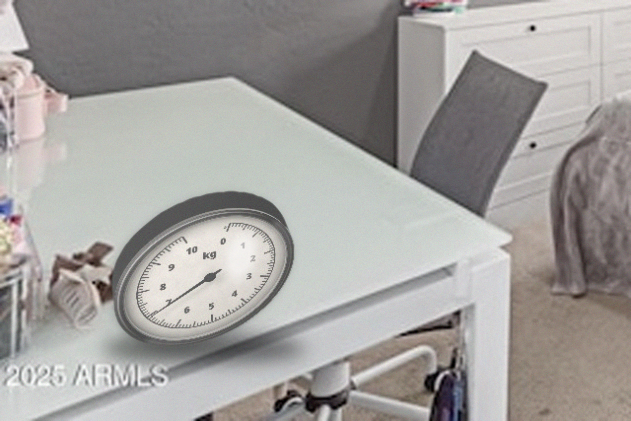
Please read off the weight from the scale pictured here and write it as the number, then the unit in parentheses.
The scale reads 7 (kg)
